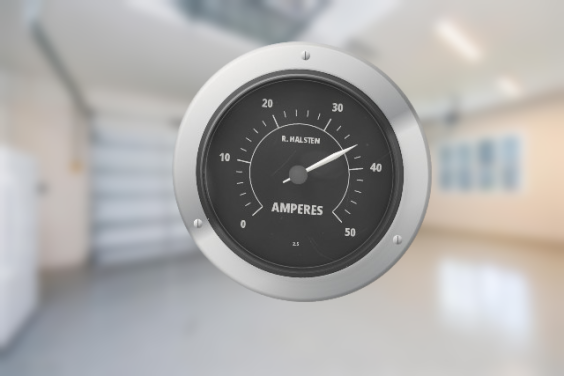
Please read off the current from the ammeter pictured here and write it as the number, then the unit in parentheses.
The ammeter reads 36 (A)
